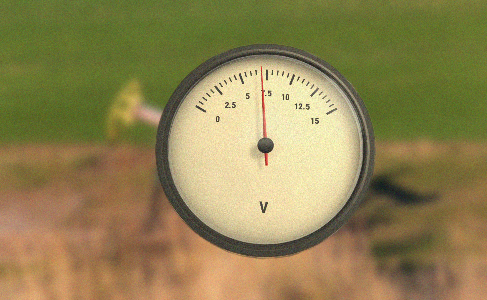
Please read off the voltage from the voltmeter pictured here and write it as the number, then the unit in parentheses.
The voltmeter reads 7 (V)
